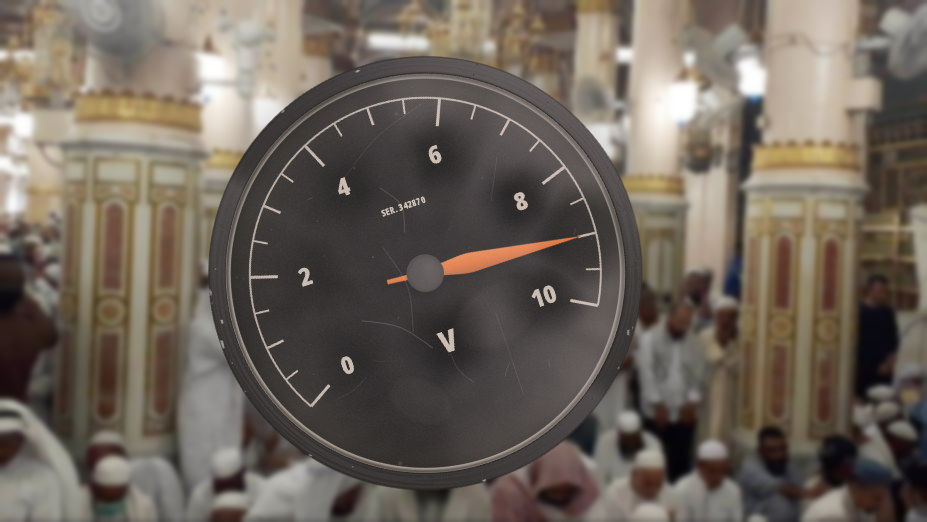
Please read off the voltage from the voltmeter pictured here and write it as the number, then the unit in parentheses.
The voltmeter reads 9 (V)
